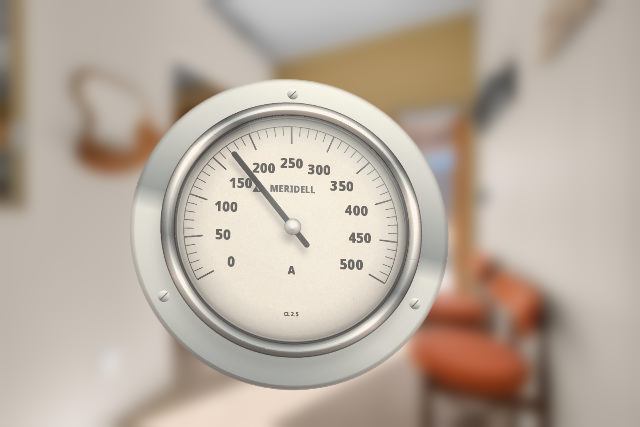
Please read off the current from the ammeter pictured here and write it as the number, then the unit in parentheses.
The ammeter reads 170 (A)
